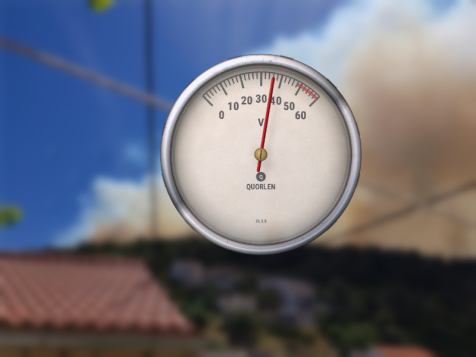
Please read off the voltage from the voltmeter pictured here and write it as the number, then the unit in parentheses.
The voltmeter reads 36 (V)
